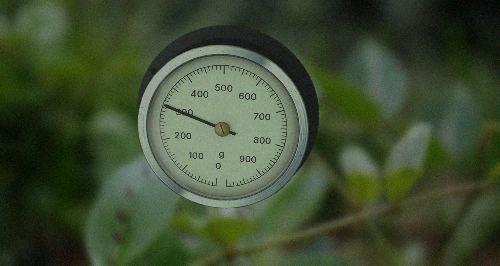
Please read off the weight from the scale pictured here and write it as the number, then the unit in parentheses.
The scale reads 300 (g)
